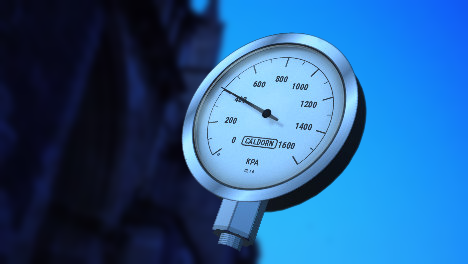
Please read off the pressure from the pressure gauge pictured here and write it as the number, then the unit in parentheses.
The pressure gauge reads 400 (kPa)
